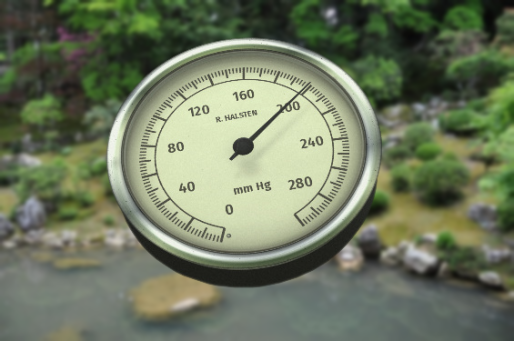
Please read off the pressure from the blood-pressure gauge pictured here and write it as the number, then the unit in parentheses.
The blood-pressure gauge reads 200 (mmHg)
